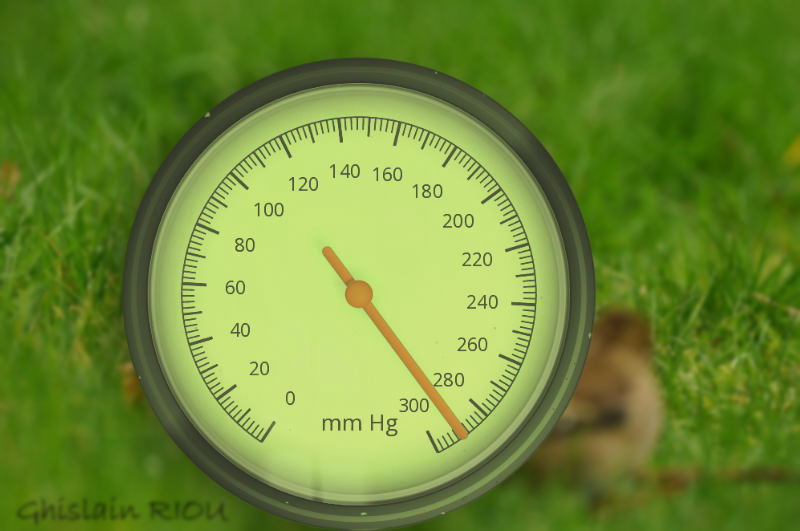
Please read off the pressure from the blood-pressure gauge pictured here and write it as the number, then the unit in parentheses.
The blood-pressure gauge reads 290 (mmHg)
